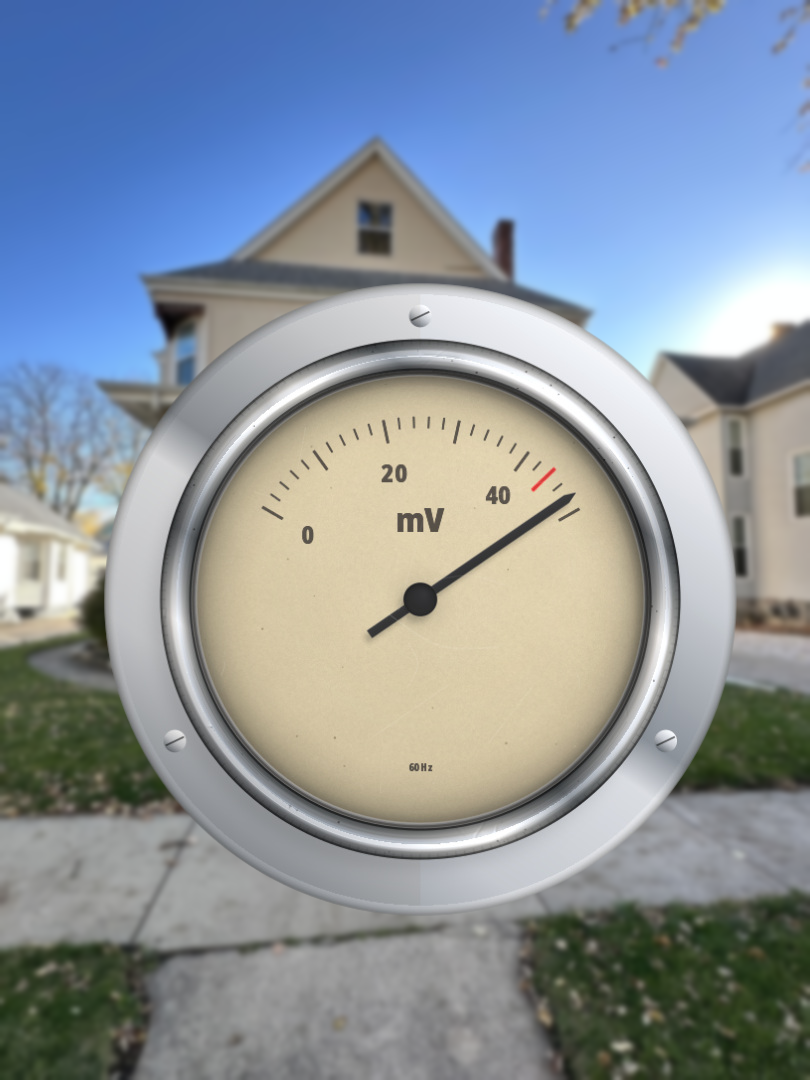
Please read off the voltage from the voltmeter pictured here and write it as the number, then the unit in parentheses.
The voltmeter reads 48 (mV)
